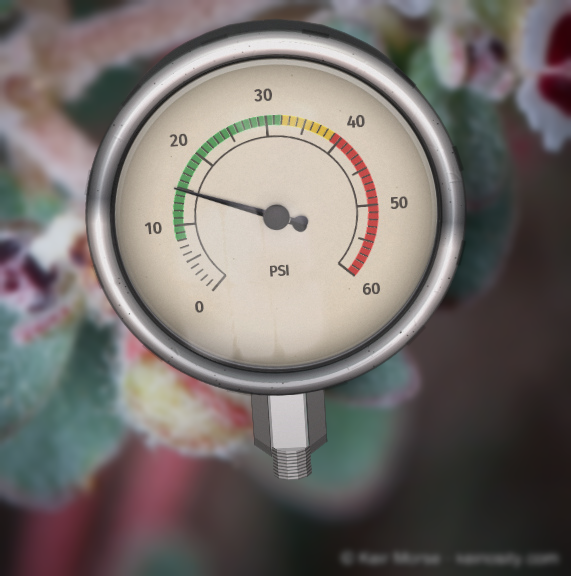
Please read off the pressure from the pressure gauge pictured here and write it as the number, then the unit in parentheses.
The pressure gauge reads 15 (psi)
